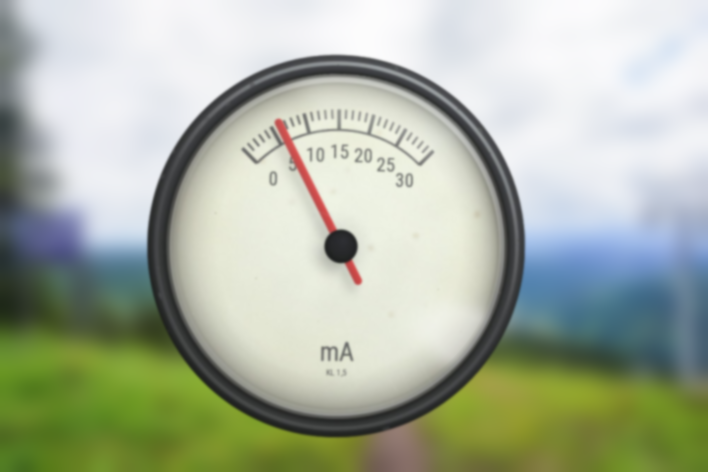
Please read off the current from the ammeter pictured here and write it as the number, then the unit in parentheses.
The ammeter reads 6 (mA)
